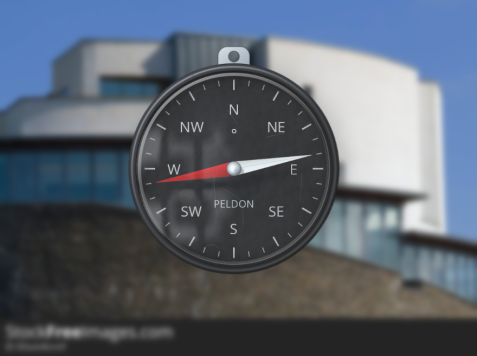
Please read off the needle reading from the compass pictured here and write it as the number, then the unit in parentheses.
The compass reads 260 (°)
